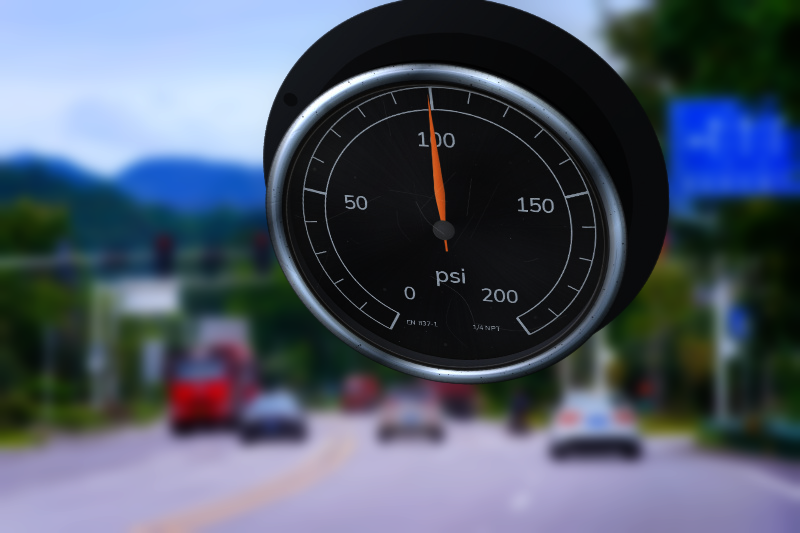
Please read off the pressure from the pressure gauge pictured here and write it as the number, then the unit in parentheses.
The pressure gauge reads 100 (psi)
